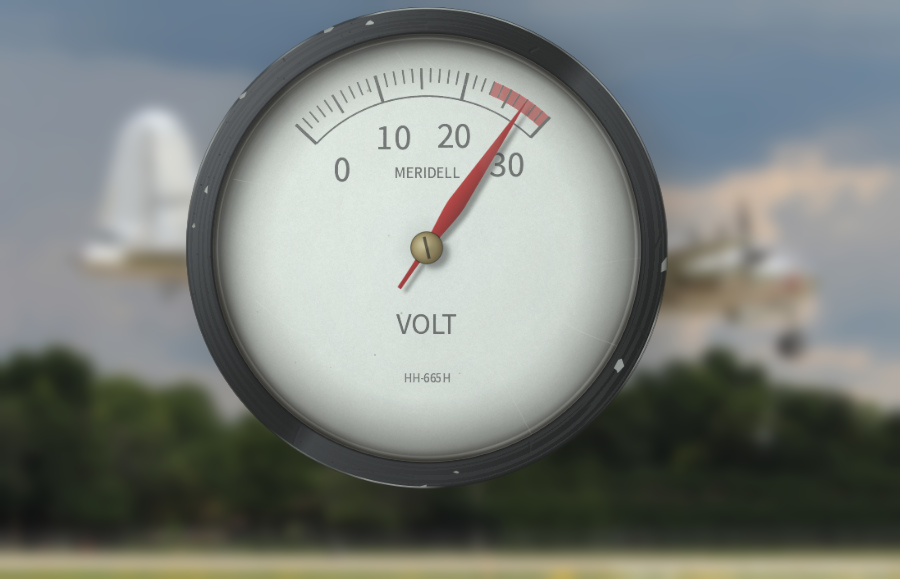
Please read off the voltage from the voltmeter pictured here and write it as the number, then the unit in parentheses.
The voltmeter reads 27 (V)
